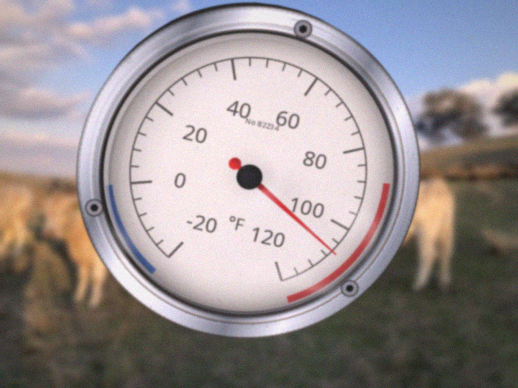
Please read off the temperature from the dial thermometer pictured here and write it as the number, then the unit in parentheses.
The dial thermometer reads 106 (°F)
